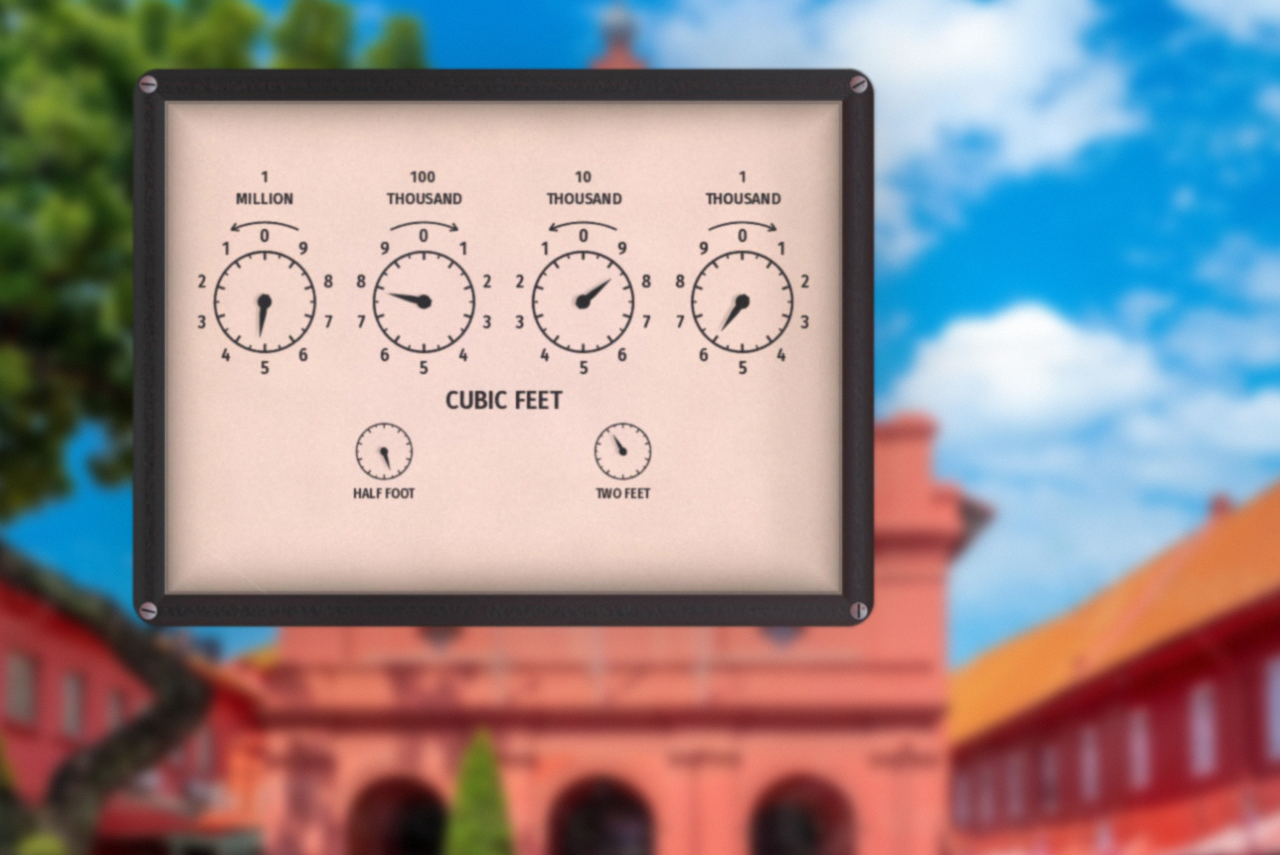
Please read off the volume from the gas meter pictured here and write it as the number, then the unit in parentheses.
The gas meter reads 478600 (ft³)
